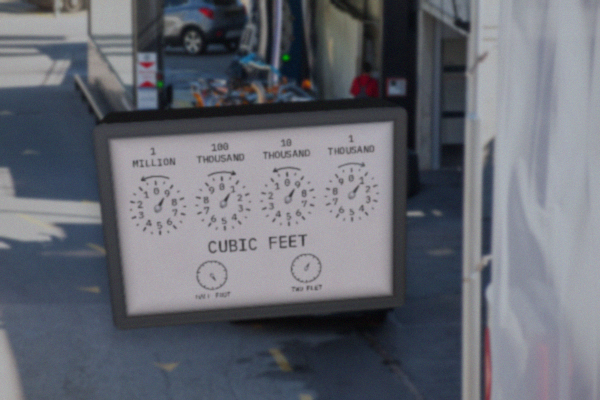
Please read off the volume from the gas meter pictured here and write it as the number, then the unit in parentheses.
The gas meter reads 909100 (ft³)
